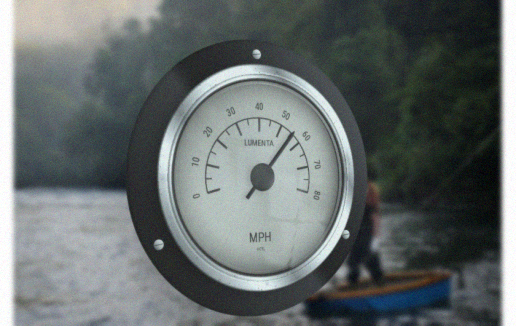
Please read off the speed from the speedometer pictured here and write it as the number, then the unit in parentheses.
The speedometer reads 55 (mph)
